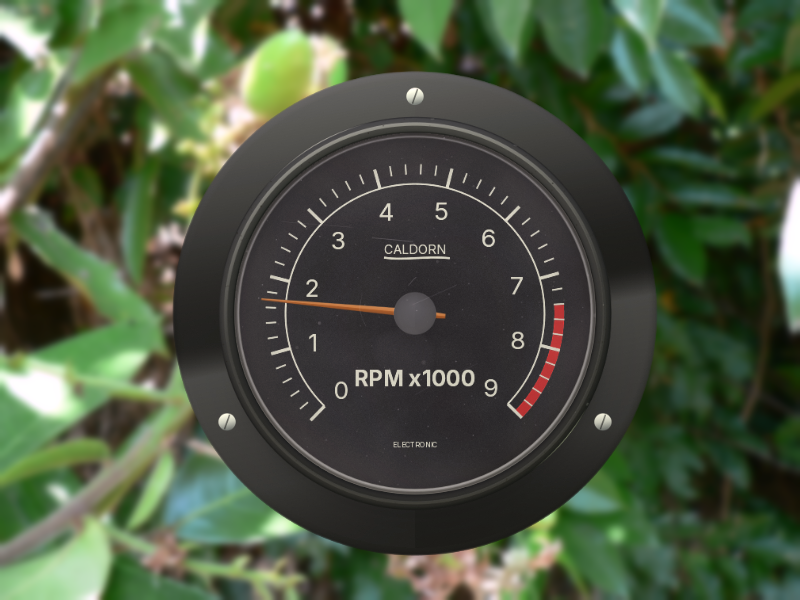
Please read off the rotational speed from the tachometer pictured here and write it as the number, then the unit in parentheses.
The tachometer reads 1700 (rpm)
